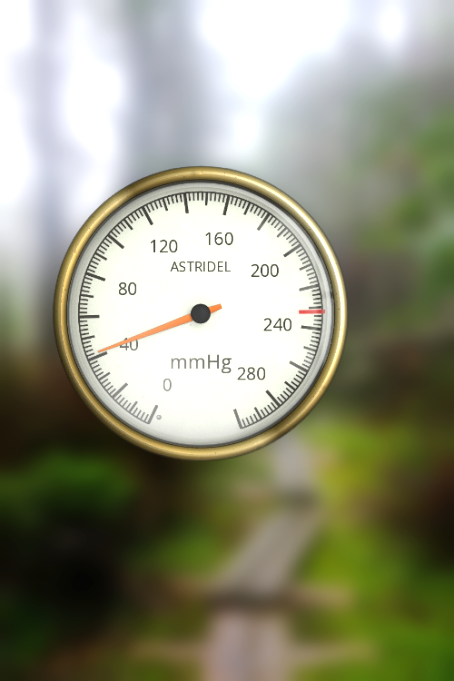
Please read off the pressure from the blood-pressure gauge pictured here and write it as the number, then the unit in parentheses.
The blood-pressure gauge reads 42 (mmHg)
